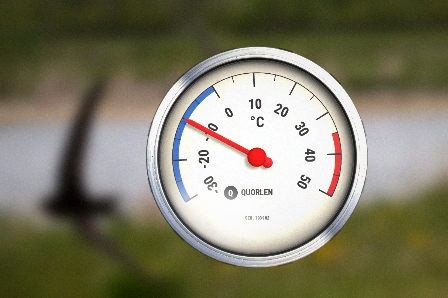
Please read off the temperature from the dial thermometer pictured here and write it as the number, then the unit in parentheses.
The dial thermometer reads -10 (°C)
